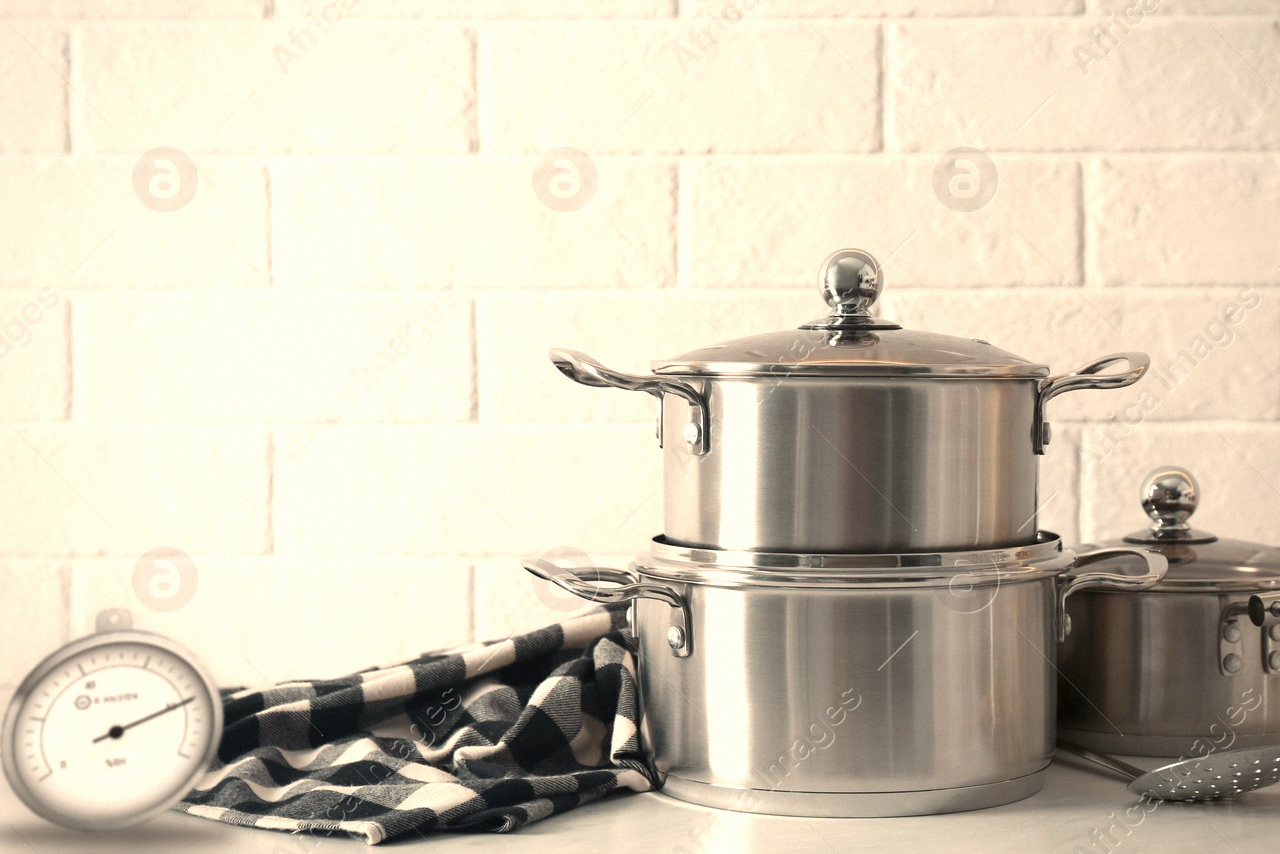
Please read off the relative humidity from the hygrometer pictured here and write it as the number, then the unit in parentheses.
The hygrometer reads 80 (%)
